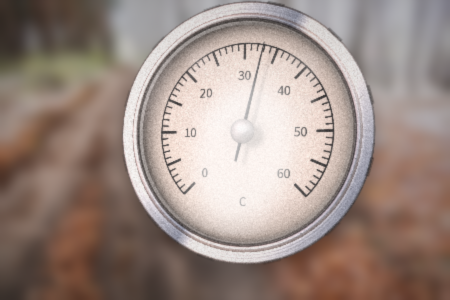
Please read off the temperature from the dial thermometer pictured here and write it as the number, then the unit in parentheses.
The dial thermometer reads 33 (°C)
